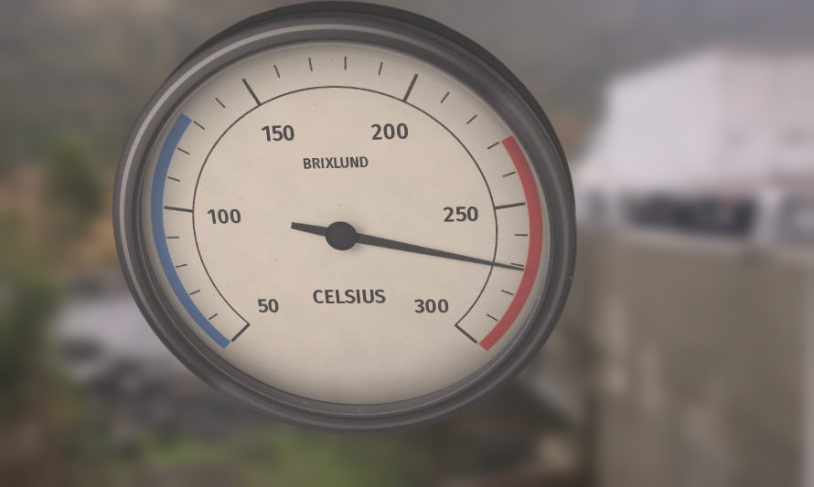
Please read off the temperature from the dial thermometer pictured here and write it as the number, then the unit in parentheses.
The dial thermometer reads 270 (°C)
